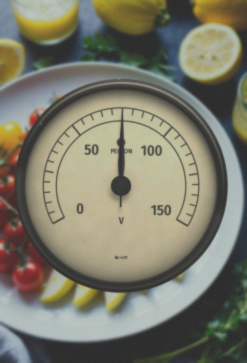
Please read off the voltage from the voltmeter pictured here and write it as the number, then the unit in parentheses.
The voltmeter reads 75 (V)
